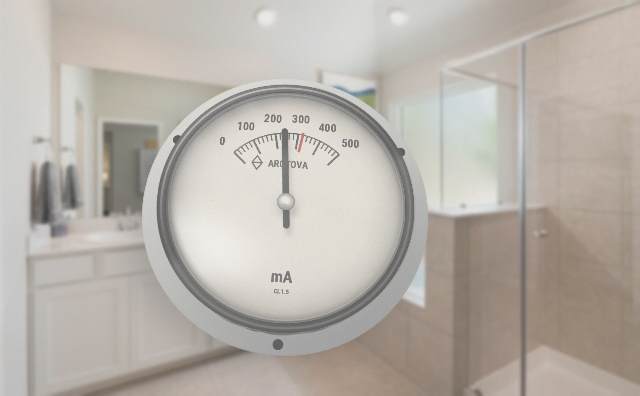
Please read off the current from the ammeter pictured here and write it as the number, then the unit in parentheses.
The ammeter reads 240 (mA)
